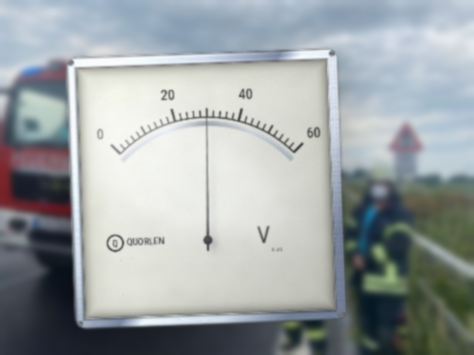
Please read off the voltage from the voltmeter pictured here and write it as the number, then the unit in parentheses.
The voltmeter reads 30 (V)
